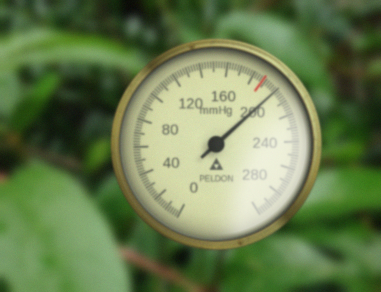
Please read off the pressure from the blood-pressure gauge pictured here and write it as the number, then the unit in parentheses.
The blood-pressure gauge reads 200 (mmHg)
